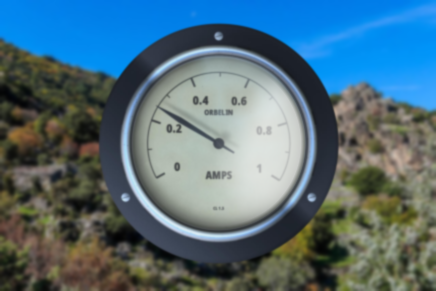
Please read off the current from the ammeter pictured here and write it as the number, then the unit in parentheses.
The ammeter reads 0.25 (A)
